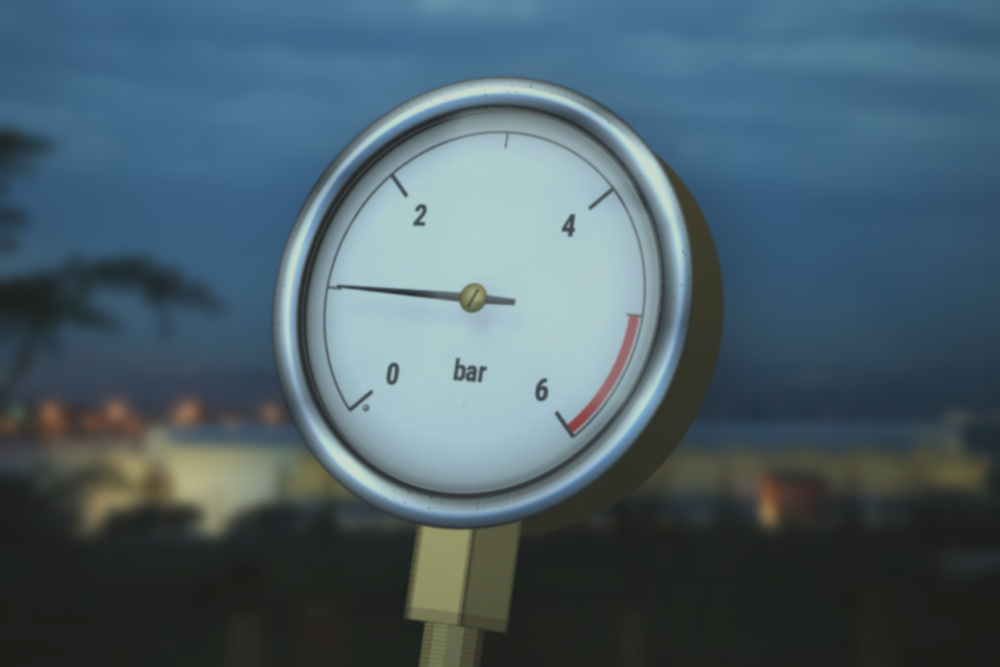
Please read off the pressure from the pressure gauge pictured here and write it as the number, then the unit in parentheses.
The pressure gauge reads 1 (bar)
